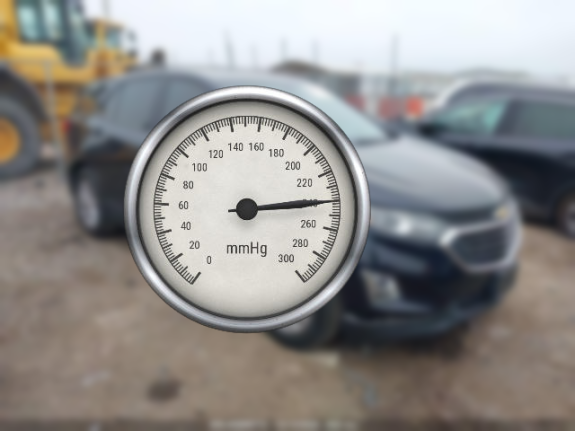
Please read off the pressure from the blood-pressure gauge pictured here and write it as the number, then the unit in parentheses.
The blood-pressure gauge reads 240 (mmHg)
